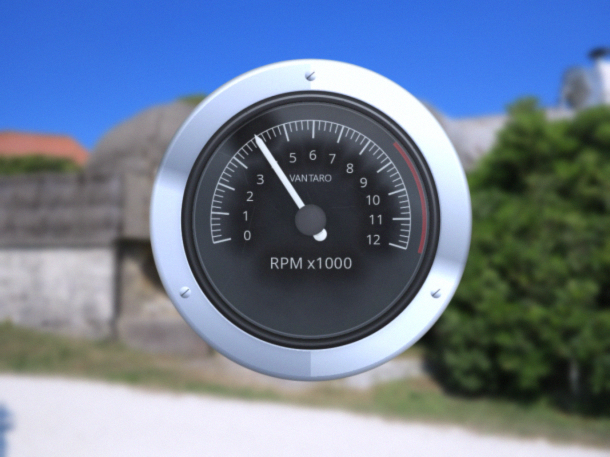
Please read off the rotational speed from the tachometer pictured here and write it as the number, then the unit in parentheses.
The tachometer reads 4000 (rpm)
